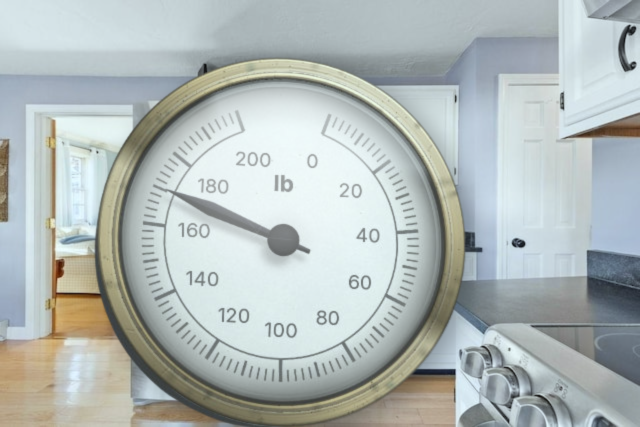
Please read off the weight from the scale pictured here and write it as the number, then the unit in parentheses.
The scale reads 170 (lb)
